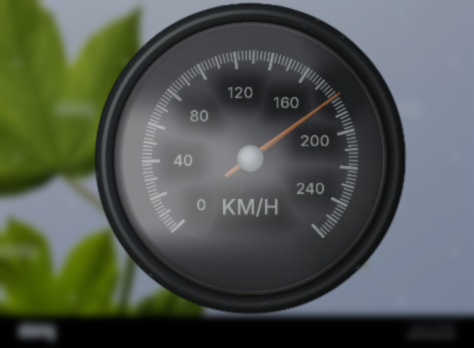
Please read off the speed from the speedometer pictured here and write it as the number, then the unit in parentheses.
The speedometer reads 180 (km/h)
